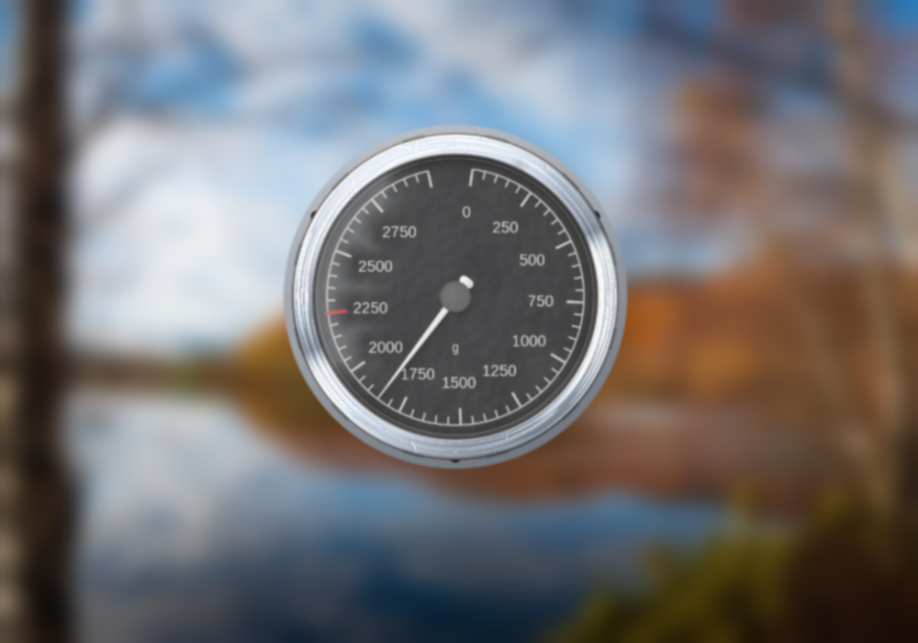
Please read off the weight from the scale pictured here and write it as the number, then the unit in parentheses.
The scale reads 1850 (g)
